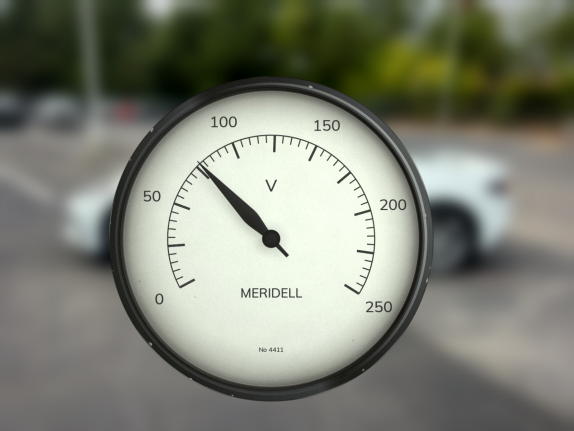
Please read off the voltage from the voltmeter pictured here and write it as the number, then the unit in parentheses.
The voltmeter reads 77.5 (V)
